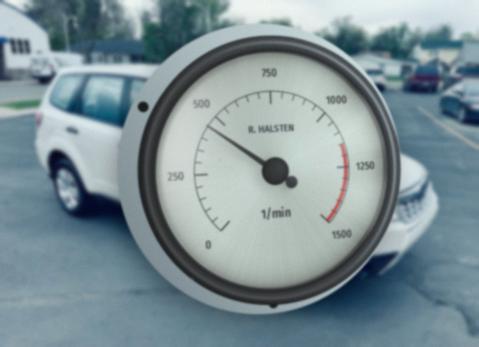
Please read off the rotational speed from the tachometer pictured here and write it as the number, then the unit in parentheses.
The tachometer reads 450 (rpm)
